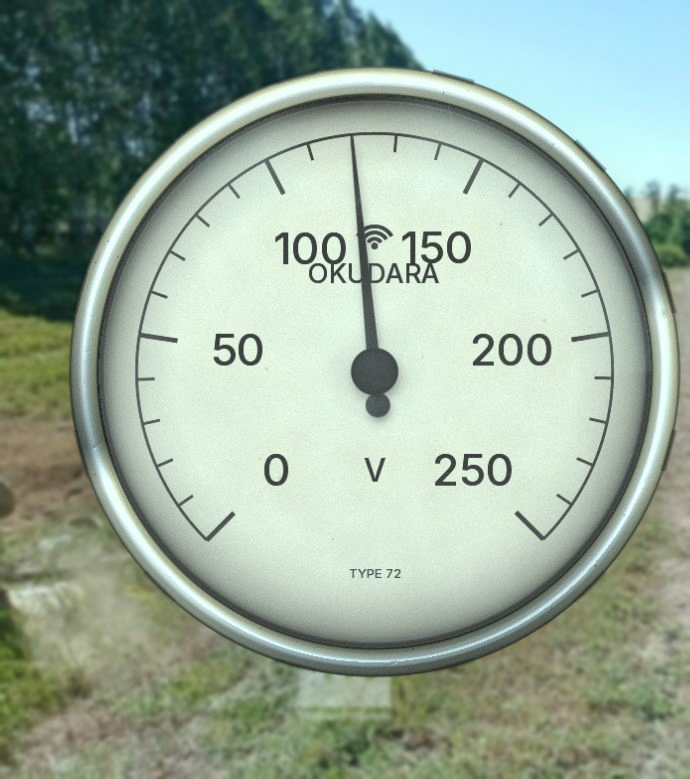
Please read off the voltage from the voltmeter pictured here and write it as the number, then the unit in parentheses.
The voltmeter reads 120 (V)
